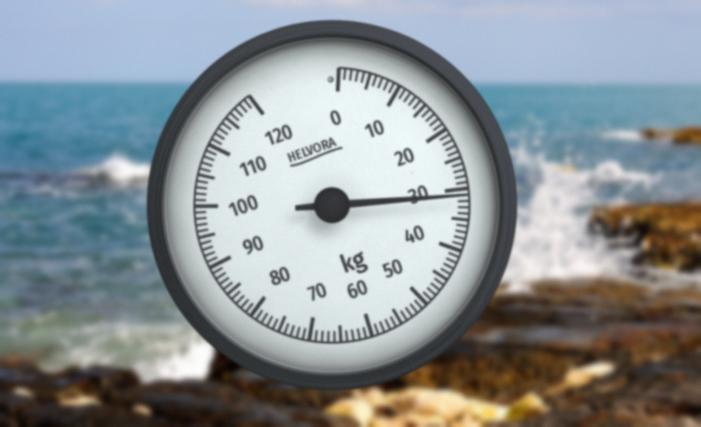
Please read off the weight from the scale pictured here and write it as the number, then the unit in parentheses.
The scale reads 31 (kg)
